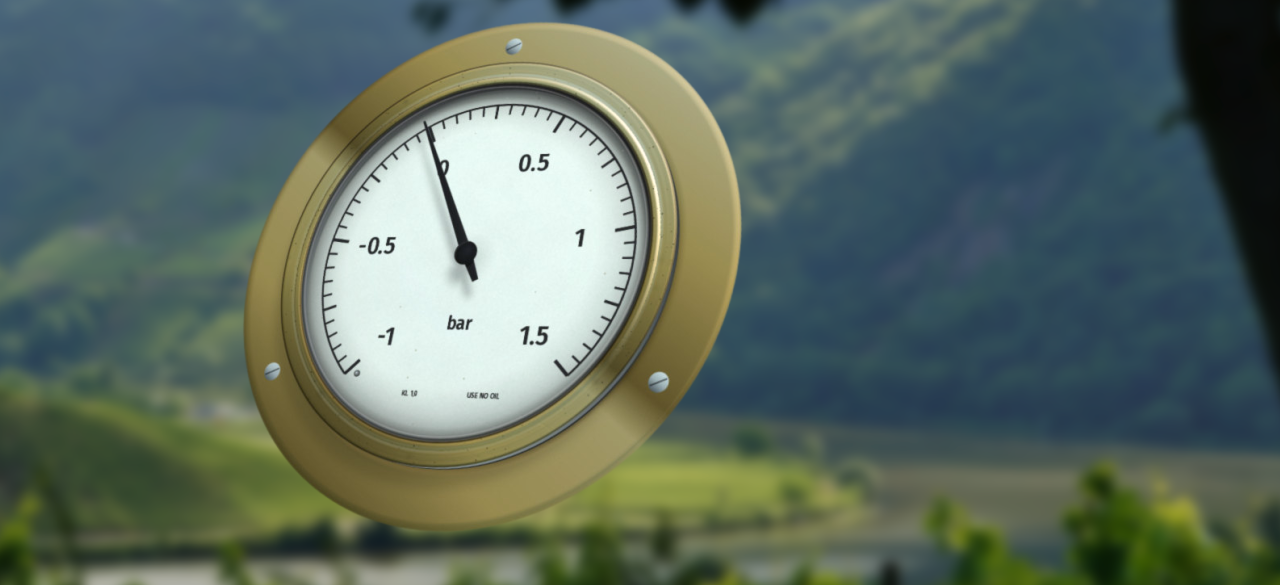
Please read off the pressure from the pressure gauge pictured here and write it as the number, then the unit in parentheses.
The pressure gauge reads 0 (bar)
